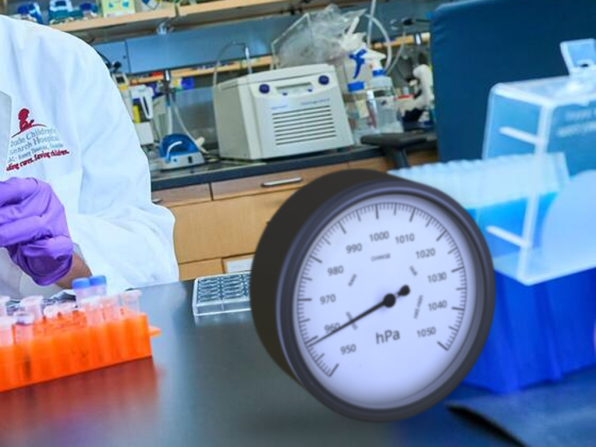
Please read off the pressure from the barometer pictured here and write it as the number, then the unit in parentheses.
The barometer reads 960 (hPa)
